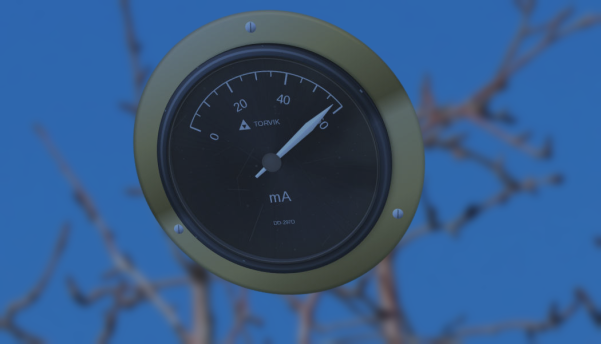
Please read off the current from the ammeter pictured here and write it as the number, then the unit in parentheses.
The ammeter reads 57.5 (mA)
